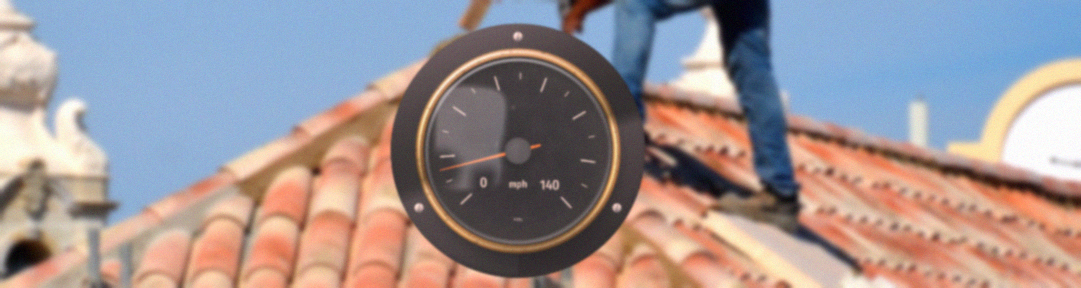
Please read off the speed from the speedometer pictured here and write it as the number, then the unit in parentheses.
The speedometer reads 15 (mph)
